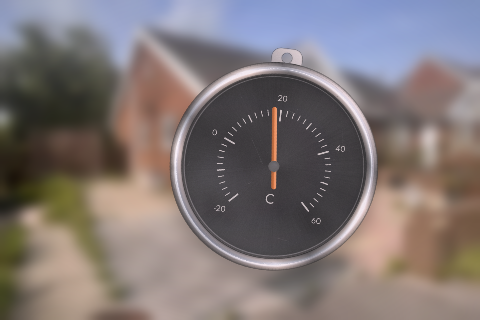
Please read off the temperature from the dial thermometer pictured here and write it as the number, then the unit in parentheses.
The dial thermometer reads 18 (°C)
